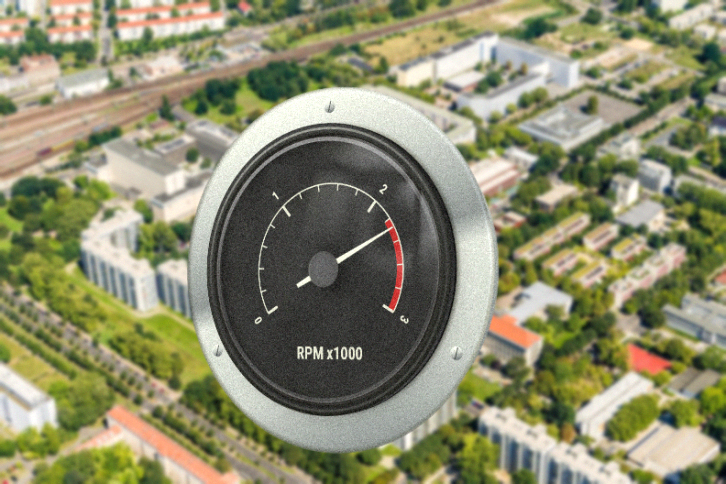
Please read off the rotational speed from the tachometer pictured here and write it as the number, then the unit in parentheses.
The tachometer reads 2300 (rpm)
